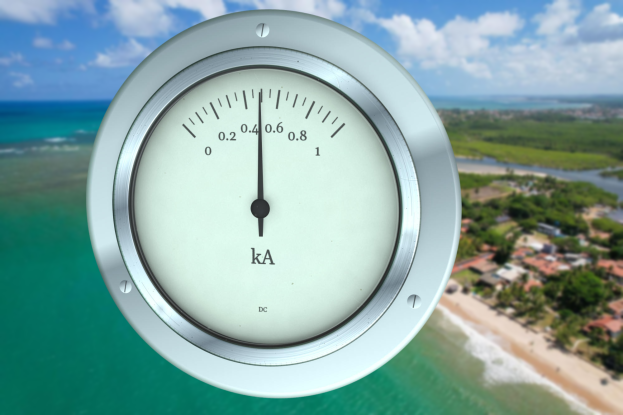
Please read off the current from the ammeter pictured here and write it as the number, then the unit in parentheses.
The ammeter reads 0.5 (kA)
